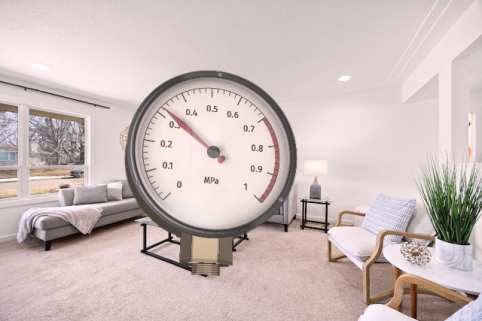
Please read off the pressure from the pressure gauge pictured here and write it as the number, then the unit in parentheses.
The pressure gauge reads 0.32 (MPa)
